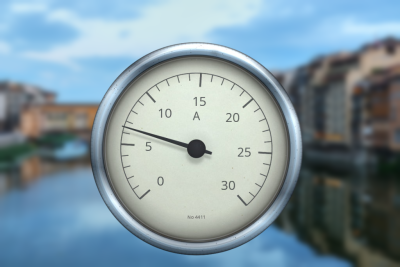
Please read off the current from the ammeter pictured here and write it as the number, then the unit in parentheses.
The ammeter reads 6.5 (A)
